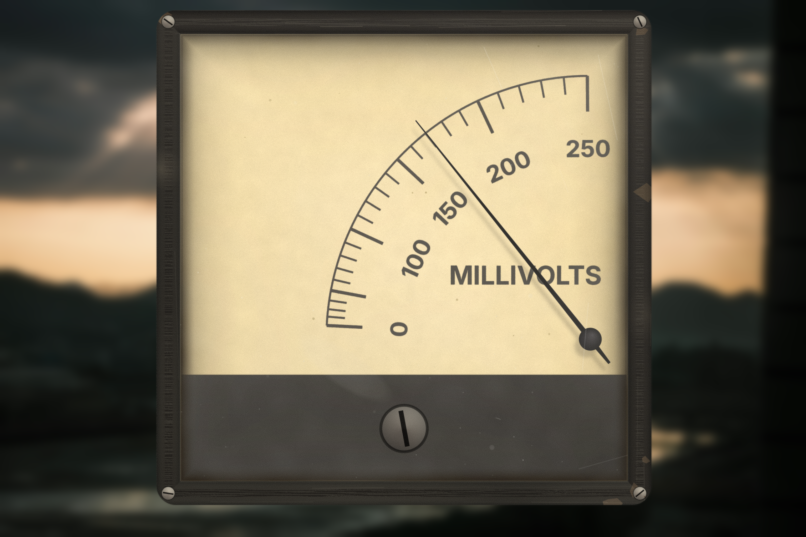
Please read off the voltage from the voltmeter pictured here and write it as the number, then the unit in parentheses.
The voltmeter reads 170 (mV)
